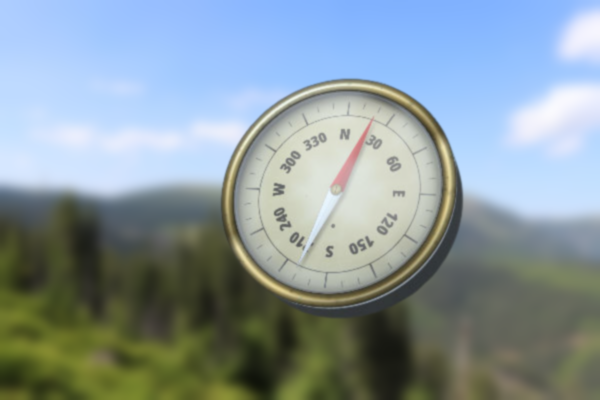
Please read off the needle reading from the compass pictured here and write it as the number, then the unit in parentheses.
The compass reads 20 (°)
